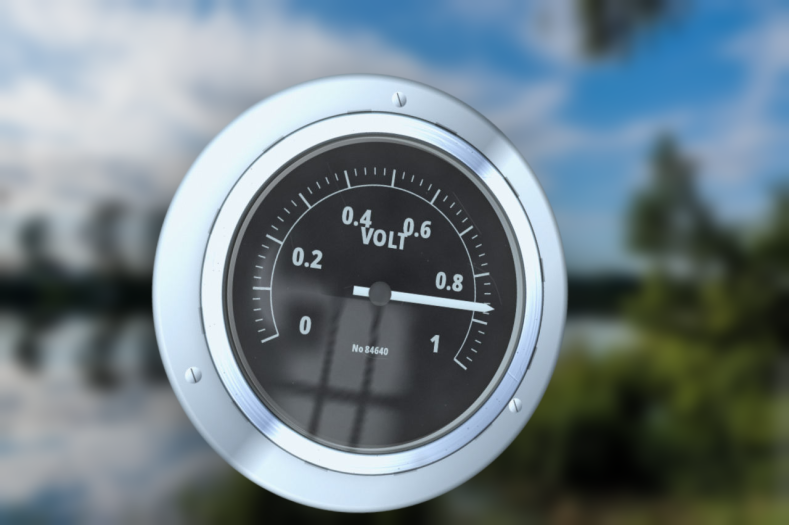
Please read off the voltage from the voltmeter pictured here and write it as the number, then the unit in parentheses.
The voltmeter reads 0.87 (V)
